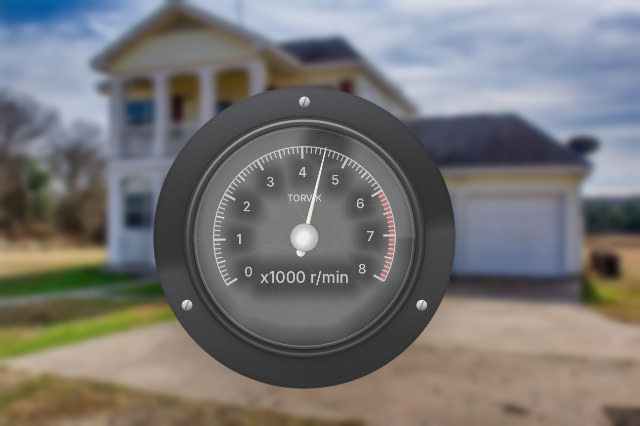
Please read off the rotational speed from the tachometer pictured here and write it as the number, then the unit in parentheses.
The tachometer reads 4500 (rpm)
